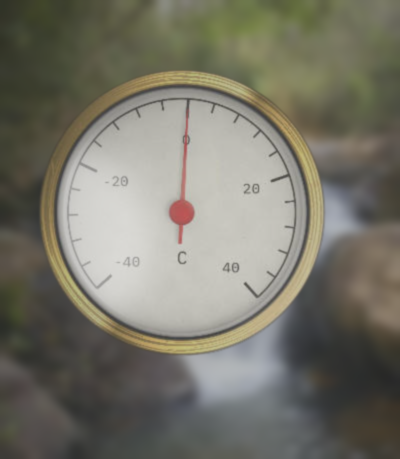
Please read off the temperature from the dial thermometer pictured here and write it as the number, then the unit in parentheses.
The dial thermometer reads 0 (°C)
